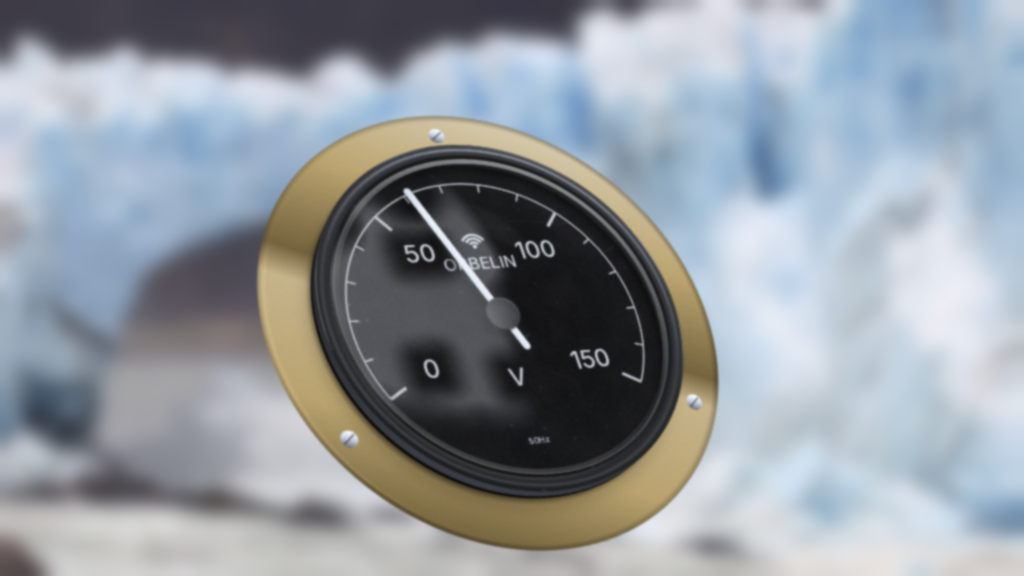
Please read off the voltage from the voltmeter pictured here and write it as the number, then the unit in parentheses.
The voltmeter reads 60 (V)
